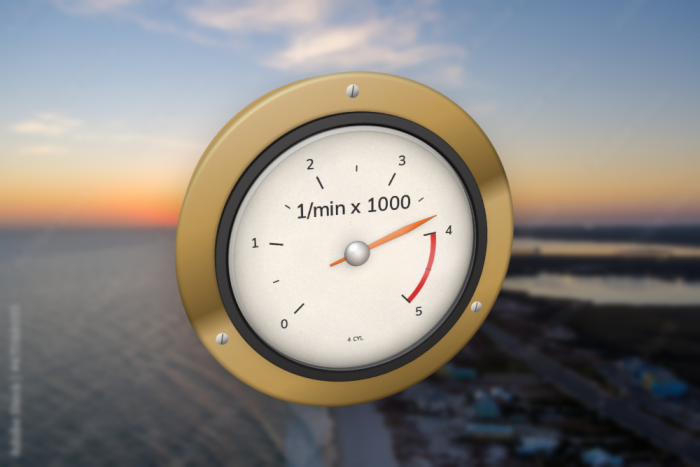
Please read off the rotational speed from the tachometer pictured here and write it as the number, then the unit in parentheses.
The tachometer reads 3750 (rpm)
